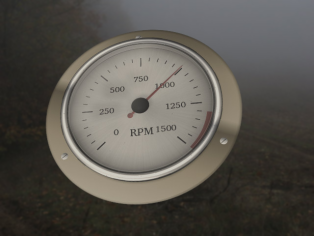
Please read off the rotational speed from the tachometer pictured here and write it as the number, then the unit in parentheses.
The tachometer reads 1000 (rpm)
